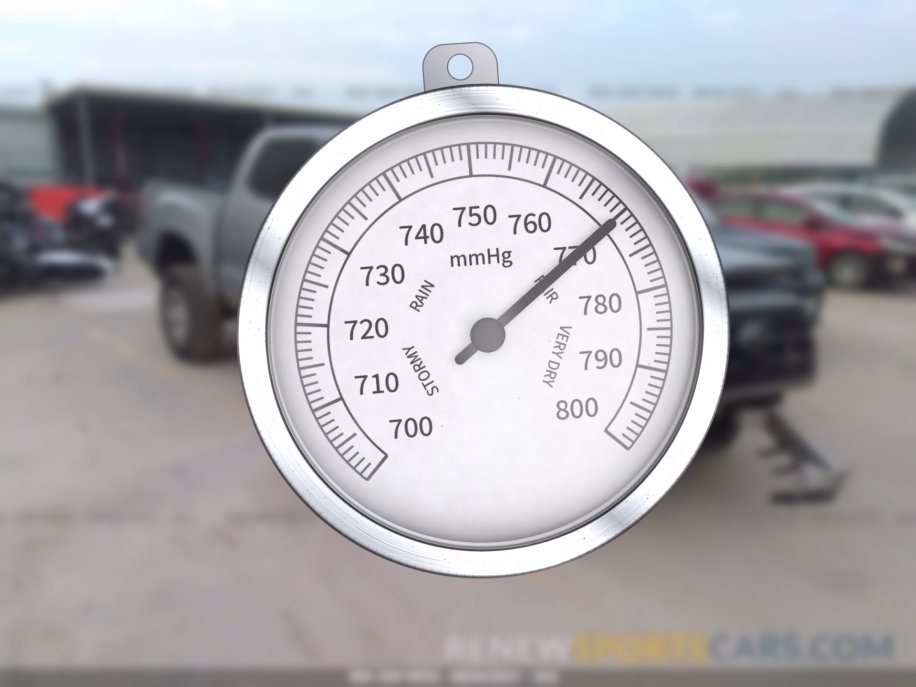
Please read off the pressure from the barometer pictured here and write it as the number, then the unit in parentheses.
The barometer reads 770 (mmHg)
